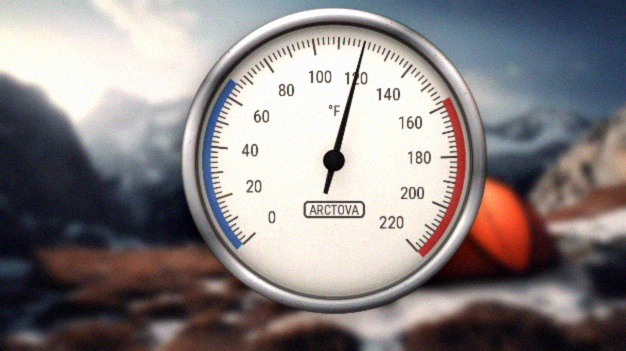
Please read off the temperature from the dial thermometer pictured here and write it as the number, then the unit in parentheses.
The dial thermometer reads 120 (°F)
